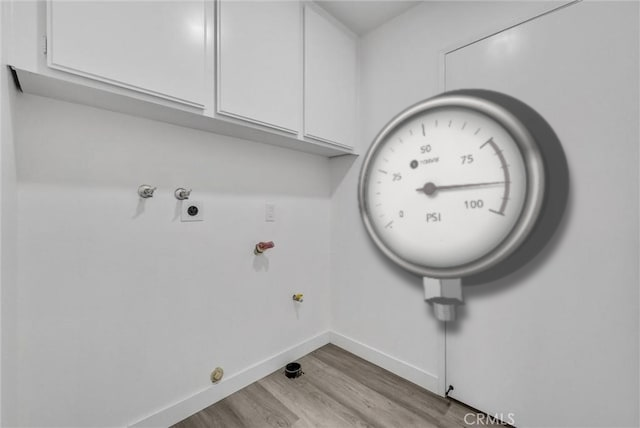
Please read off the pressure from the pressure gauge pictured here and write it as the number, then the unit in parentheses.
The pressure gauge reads 90 (psi)
